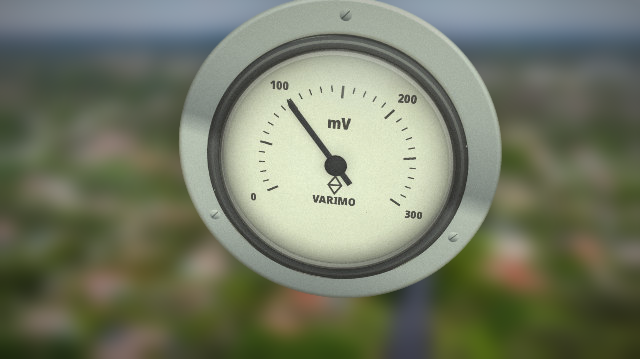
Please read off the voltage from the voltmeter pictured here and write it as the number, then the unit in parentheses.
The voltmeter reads 100 (mV)
